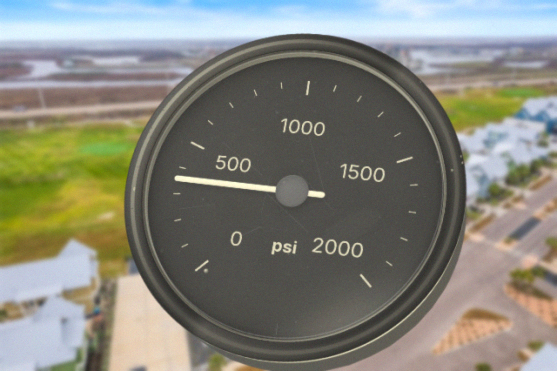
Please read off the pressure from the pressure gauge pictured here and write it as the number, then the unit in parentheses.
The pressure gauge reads 350 (psi)
